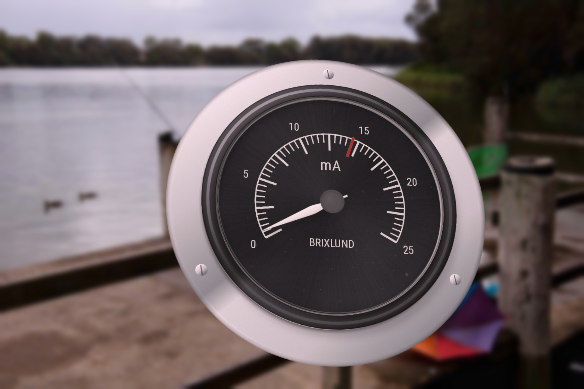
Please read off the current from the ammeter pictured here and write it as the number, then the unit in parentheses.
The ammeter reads 0.5 (mA)
